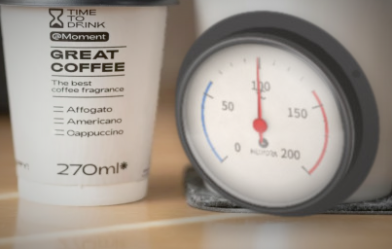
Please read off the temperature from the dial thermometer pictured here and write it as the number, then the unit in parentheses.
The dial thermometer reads 100 (°C)
